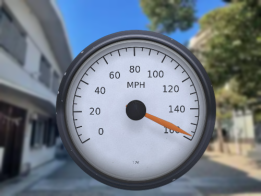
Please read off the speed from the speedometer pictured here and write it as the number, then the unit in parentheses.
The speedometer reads 157.5 (mph)
